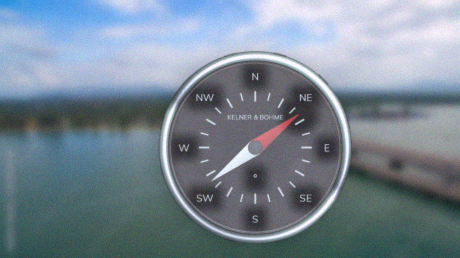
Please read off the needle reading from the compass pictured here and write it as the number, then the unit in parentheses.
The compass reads 52.5 (°)
